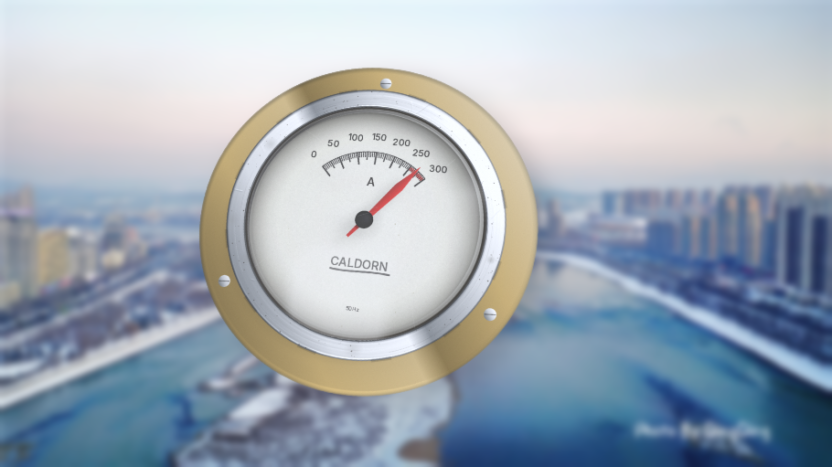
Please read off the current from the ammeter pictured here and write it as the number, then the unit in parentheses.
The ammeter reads 275 (A)
